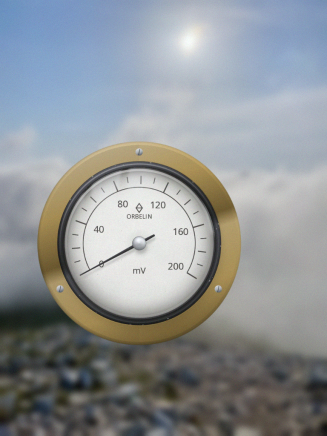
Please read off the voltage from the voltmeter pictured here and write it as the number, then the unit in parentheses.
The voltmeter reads 0 (mV)
